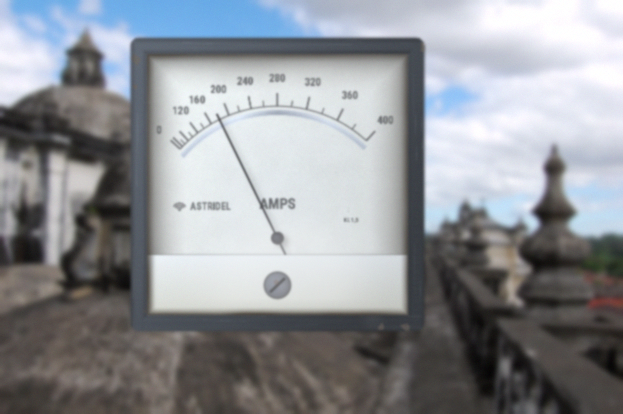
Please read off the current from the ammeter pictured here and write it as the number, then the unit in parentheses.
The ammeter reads 180 (A)
